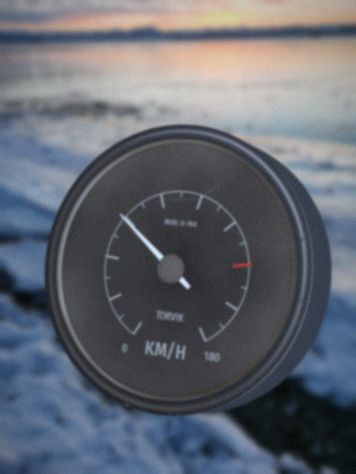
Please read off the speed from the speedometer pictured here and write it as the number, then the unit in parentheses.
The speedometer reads 60 (km/h)
